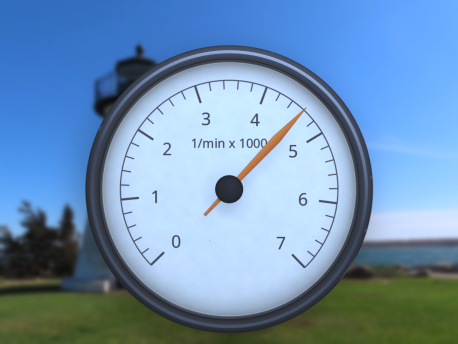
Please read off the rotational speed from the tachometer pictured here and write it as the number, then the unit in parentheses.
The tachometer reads 4600 (rpm)
